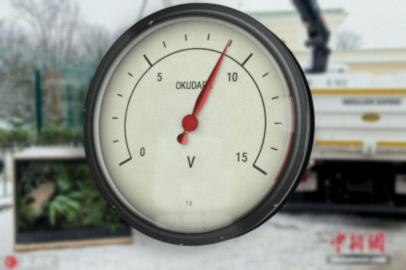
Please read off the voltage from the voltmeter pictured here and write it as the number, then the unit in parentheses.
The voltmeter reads 9 (V)
